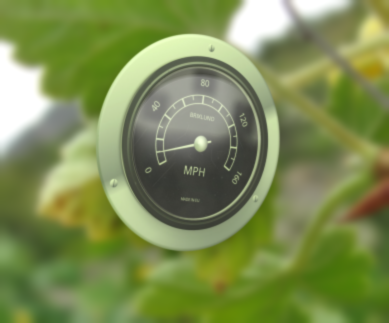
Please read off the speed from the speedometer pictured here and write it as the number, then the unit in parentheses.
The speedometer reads 10 (mph)
